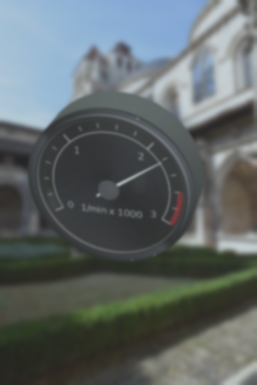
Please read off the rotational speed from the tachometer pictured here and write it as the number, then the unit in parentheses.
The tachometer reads 2200 (rpm)
